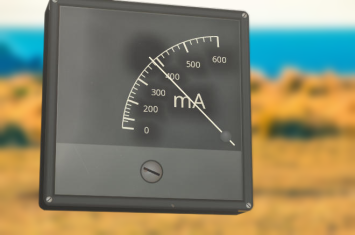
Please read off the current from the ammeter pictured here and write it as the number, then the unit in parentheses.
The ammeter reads 380 (mA)
